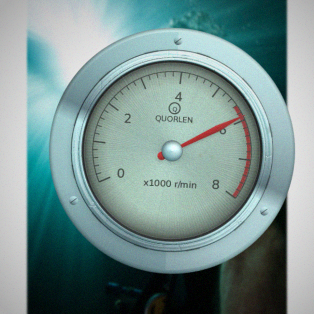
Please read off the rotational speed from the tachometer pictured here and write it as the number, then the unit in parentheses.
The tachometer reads 5900 (rpm)
